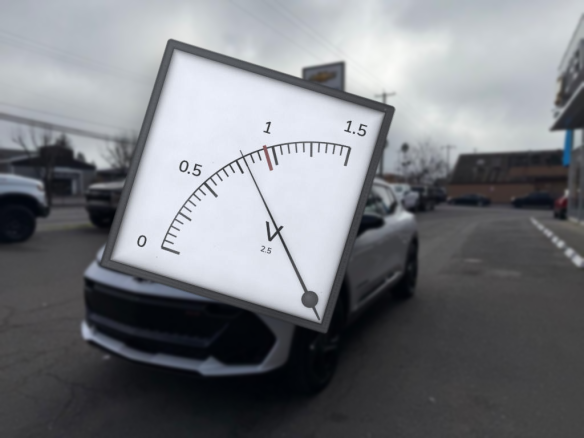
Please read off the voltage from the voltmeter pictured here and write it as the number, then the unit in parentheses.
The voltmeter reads 0.8 (V)
